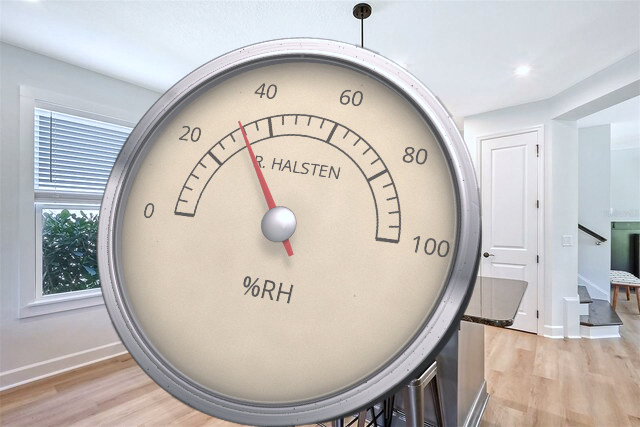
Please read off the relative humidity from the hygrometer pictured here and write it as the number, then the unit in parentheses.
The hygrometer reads 32 (%)
